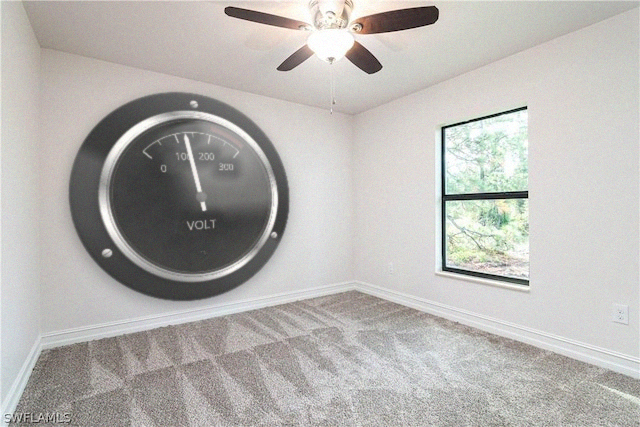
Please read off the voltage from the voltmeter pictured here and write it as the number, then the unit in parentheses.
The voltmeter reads 125 (V)
